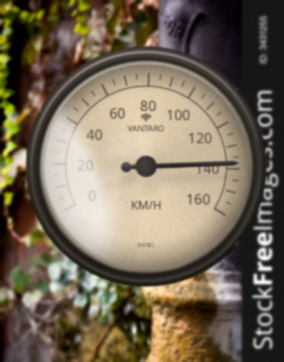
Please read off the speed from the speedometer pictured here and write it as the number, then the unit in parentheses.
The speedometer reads 137.5 (km/h)
